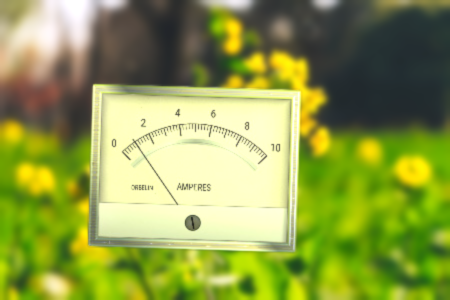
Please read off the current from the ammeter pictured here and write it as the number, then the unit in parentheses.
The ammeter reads 1 (A)
